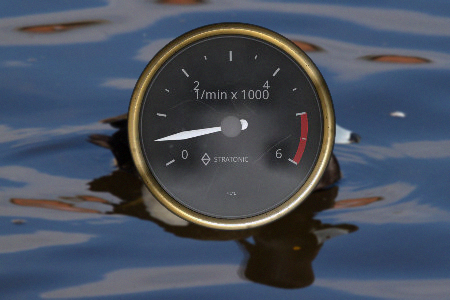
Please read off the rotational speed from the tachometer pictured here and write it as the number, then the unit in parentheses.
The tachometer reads 500 (rpm)
